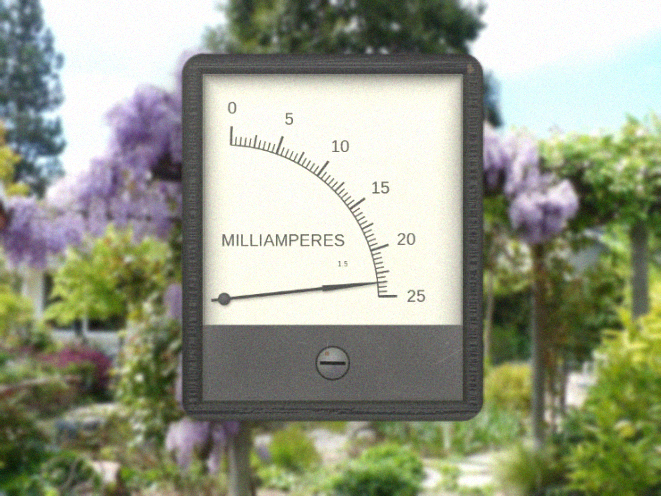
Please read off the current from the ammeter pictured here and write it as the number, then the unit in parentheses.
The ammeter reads 23.5 (mA)
